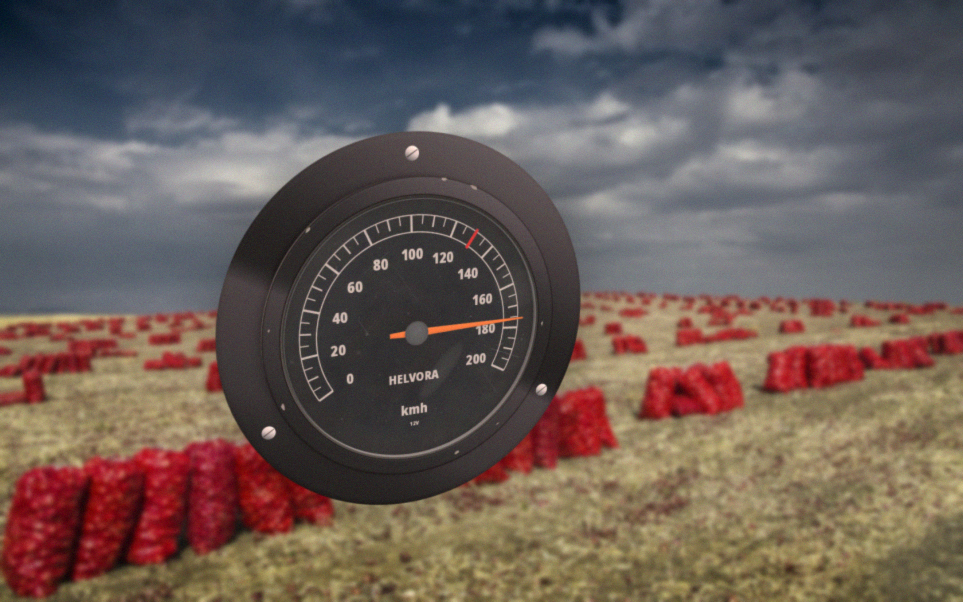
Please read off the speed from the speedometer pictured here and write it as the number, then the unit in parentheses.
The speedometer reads 175 (km/h)
